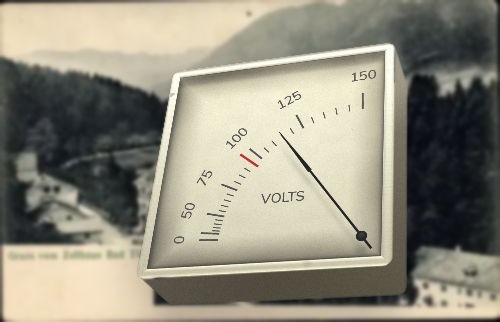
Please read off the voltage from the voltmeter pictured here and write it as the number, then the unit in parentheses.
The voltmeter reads 115 (V)
